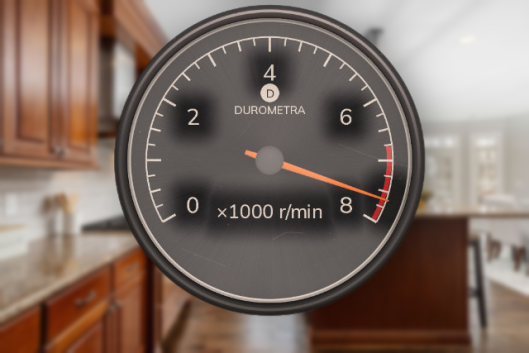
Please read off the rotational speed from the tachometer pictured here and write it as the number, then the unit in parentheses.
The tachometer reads 7625 (rpm)
